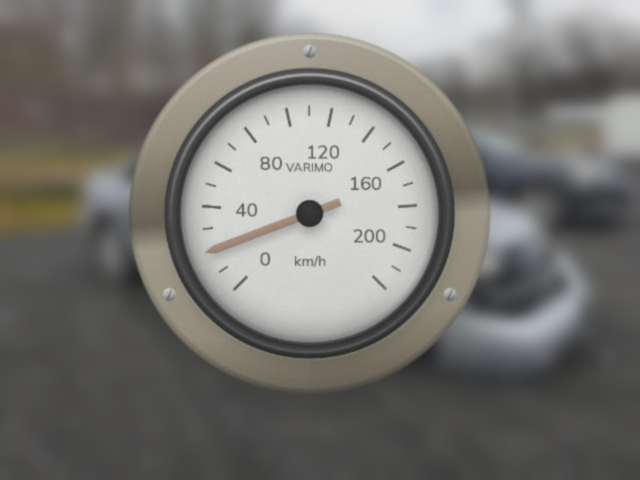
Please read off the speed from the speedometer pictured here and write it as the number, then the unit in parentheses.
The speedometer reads 20 (km/h)
